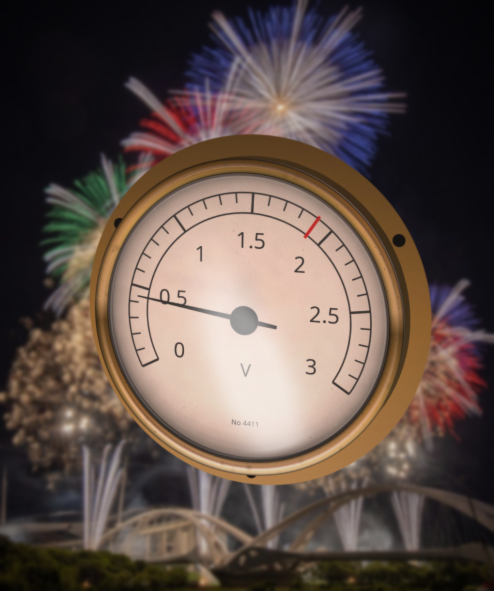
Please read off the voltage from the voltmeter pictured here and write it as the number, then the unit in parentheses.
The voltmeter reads 0.45 (V)
